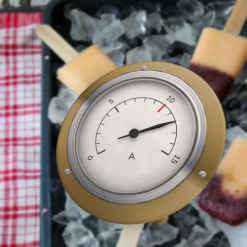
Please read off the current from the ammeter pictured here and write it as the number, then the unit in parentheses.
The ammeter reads 12 (A)
